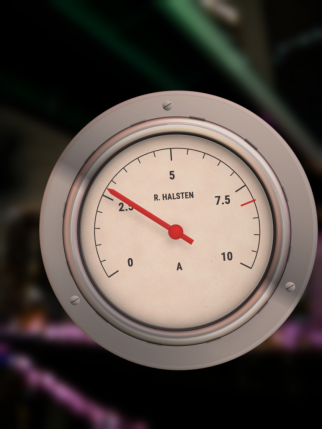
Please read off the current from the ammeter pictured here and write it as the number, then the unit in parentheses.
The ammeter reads 2.75 (A)
